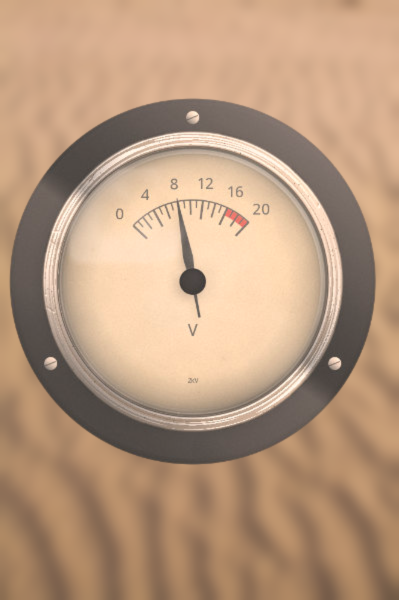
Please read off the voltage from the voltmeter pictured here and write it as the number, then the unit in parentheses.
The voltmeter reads 8 (V)
